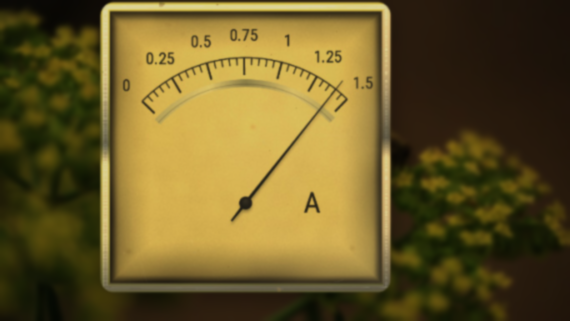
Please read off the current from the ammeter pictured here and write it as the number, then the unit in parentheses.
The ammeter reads 1.4 (A)
